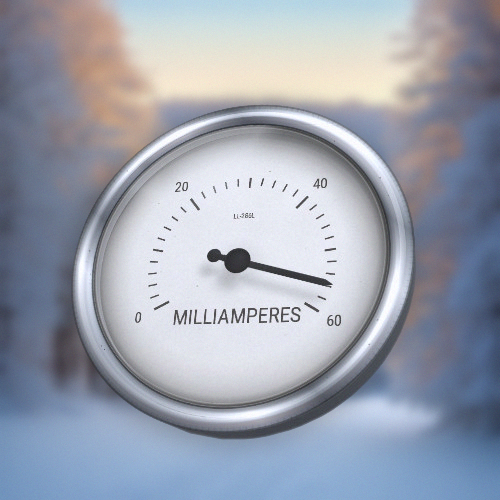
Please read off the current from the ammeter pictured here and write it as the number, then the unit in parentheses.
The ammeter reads 56 (mA)
